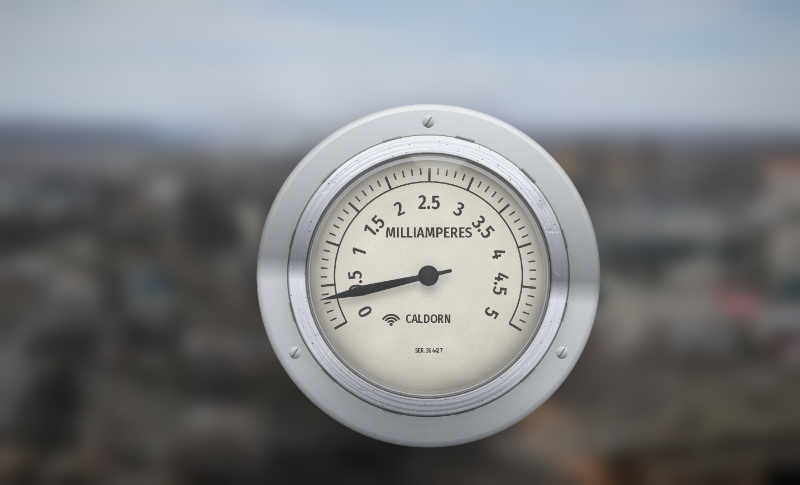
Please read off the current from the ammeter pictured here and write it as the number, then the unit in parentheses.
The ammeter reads 0.35 (mA)
